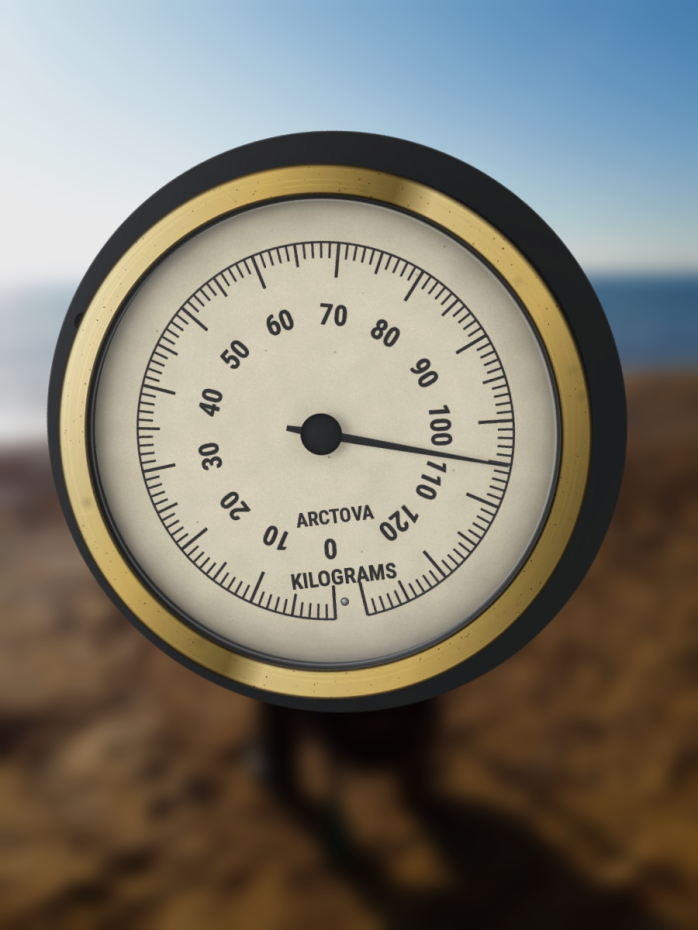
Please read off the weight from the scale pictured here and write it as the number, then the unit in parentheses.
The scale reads 105 (kg)
